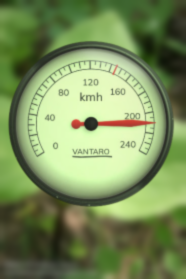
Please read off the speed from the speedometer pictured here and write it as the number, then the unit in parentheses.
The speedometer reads 210 (km/h)
